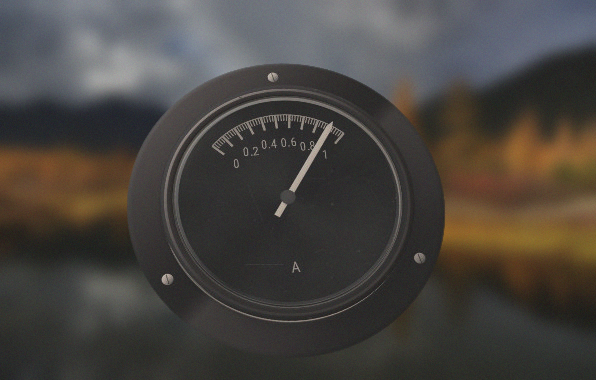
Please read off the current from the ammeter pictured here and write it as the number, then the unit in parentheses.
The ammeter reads 0.9 (A)
